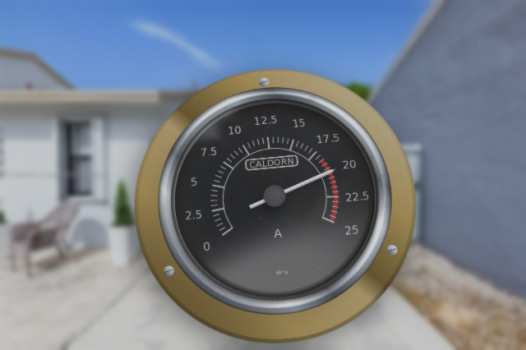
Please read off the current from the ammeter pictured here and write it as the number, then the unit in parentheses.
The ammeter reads 20 (A)
